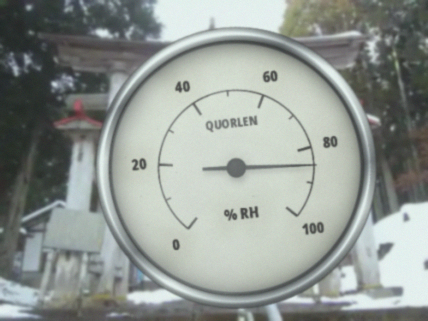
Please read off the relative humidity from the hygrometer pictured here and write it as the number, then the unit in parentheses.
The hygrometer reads 85 (%)
